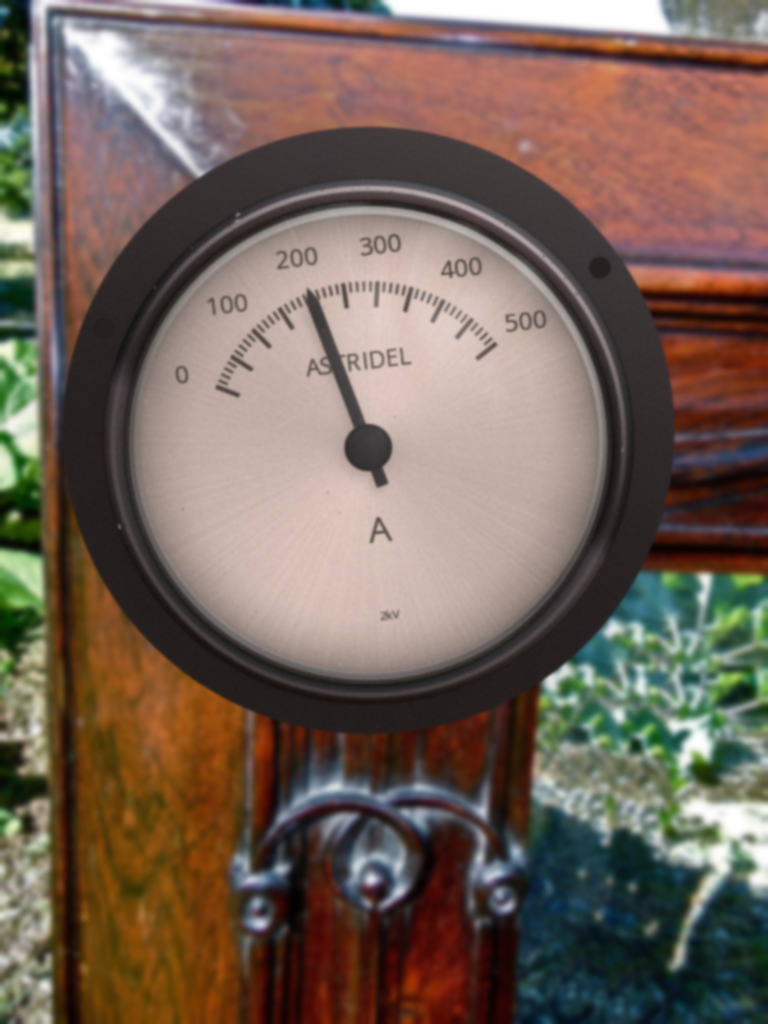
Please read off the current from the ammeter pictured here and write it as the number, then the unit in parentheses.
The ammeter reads 200 (A)
